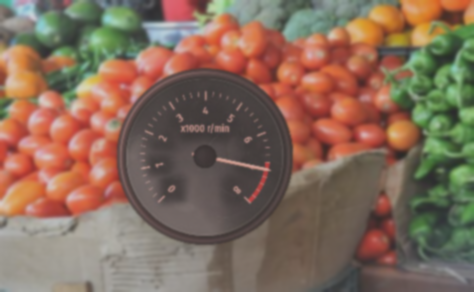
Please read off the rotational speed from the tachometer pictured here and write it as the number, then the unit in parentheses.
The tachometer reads 7000 (rpm)
